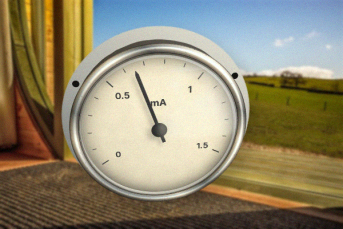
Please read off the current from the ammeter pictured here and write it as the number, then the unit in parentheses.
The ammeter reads 0.65 (mA)
